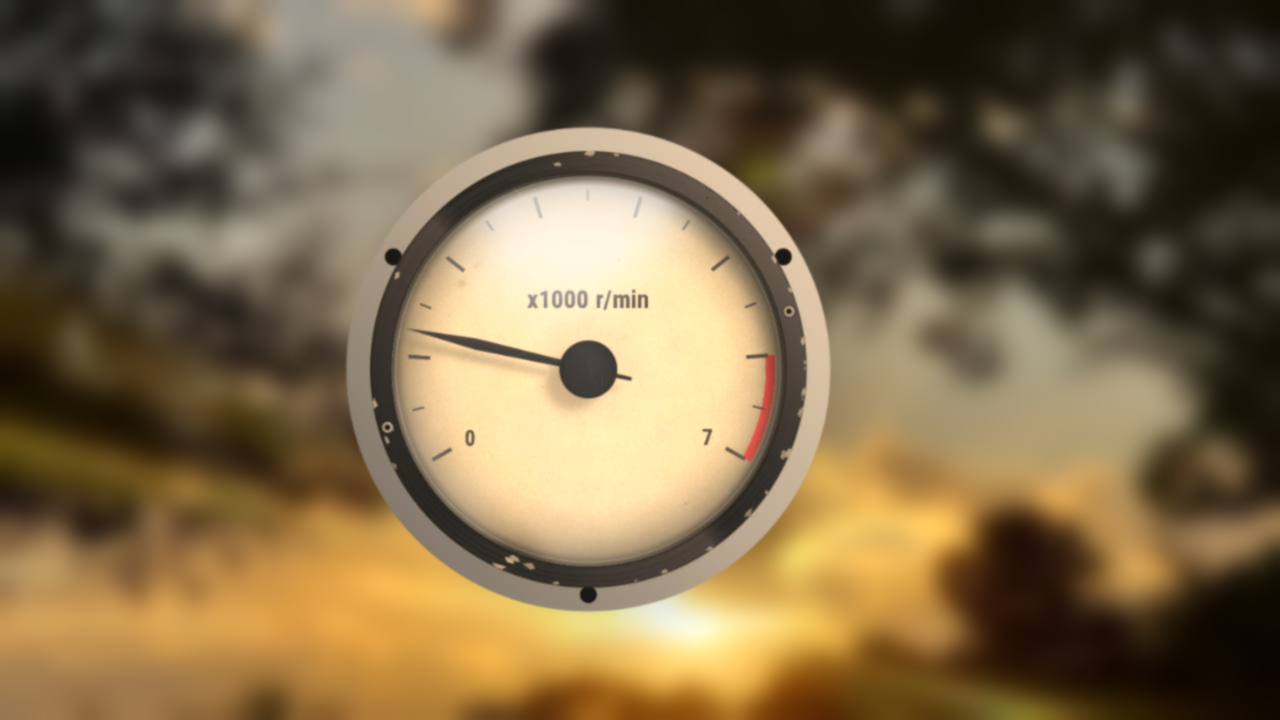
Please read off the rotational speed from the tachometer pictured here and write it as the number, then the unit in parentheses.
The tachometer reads 1250 (rpm)
